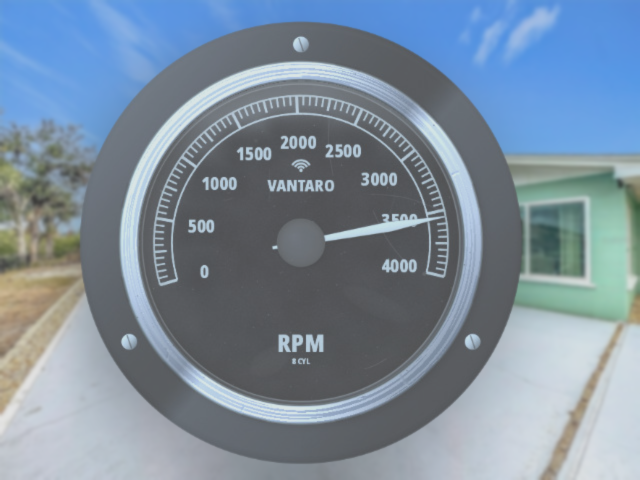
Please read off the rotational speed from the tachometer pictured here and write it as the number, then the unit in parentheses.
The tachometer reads 3550 (rpm)
